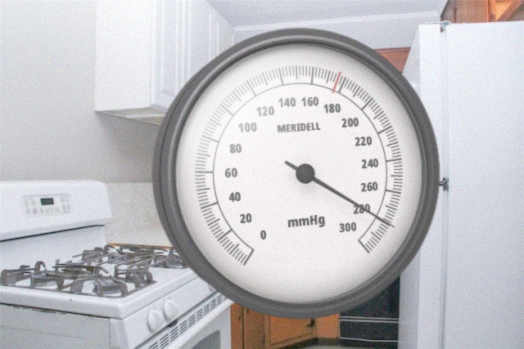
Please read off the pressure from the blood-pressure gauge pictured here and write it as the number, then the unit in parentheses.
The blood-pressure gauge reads 280 (mmHg)
